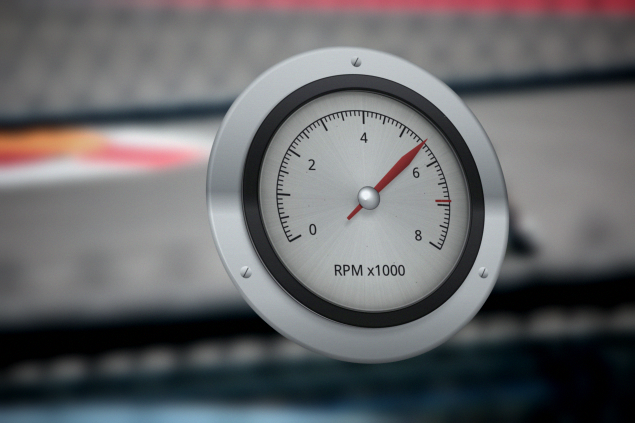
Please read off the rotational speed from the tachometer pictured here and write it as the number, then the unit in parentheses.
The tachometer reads 5500 (rpm)
